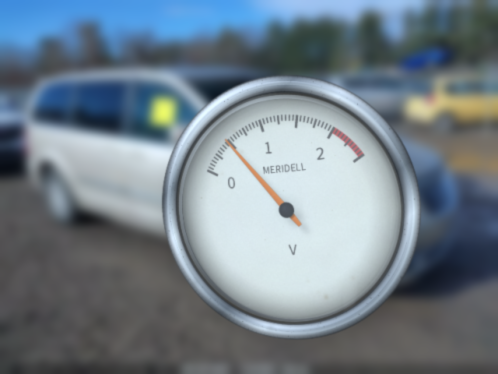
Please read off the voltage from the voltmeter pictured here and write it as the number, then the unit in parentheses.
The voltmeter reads 0.5 (V)
